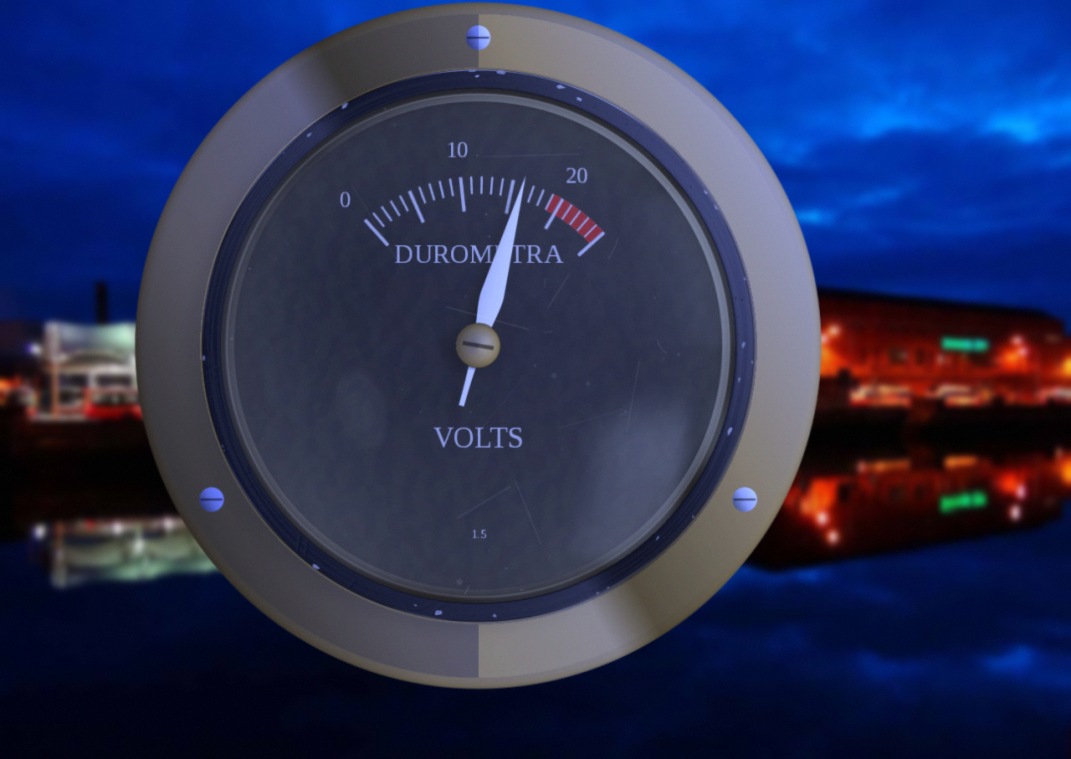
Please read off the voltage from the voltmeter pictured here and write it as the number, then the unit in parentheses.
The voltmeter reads 16 (V)
